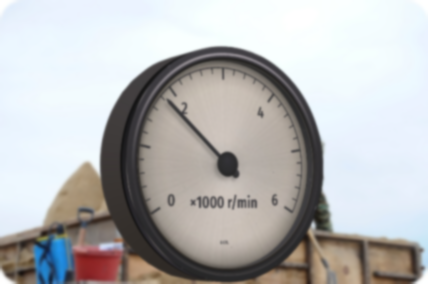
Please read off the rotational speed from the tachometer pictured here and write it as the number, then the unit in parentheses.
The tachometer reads 1800 (rpm)
